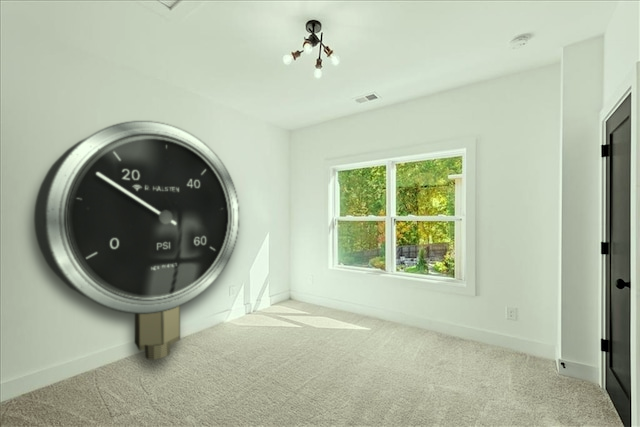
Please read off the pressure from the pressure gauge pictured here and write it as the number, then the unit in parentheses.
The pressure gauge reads 15 (psi)
